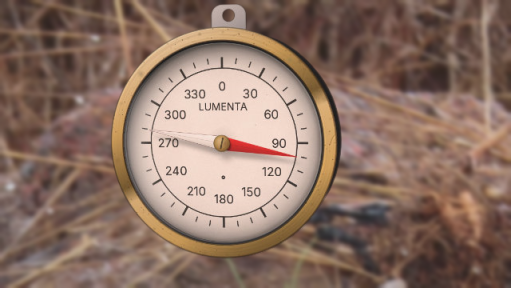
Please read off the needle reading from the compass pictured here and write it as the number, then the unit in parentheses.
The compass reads 100 (°)
